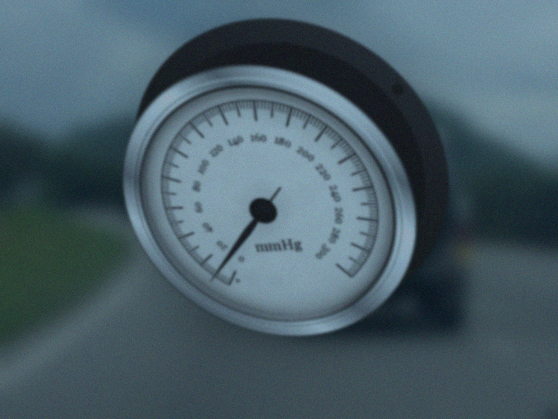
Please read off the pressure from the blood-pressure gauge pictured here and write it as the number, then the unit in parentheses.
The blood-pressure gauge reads 10 (mmHg)
